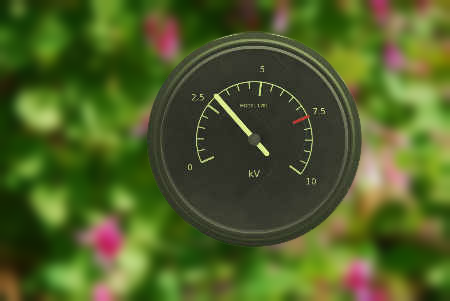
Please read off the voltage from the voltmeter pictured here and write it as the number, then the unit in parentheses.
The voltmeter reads 3 (kV)
